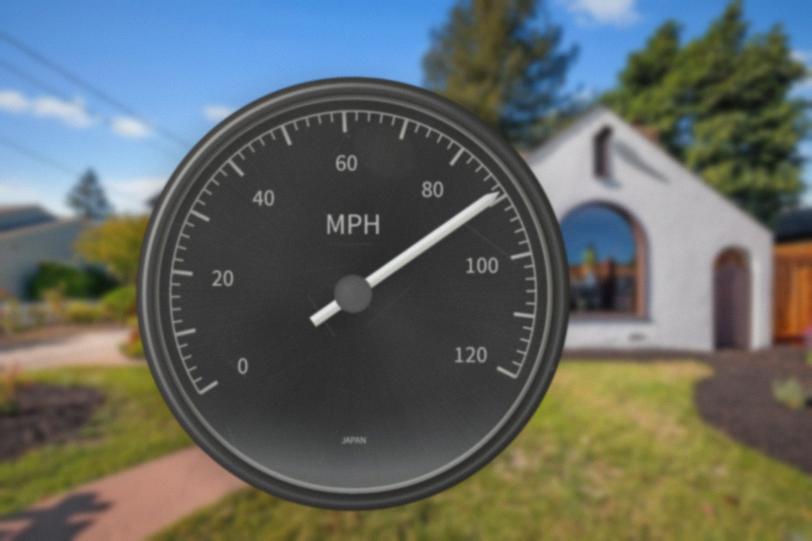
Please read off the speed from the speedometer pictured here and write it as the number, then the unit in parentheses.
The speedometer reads 89 (mph)
